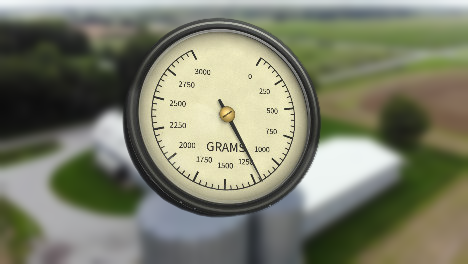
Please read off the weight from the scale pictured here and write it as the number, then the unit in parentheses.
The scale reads 1200 (g)
